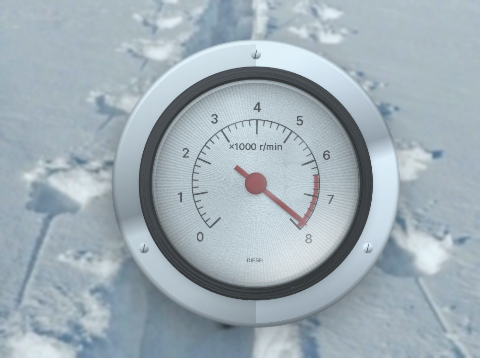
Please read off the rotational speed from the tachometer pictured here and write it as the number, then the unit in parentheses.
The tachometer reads 7800 (rpm)
